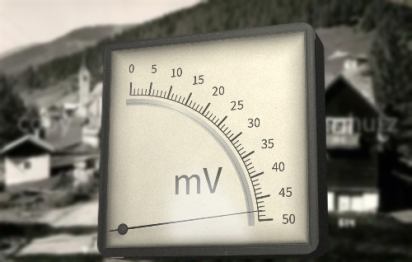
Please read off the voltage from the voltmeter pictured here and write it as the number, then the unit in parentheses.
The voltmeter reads 48 (mV)
